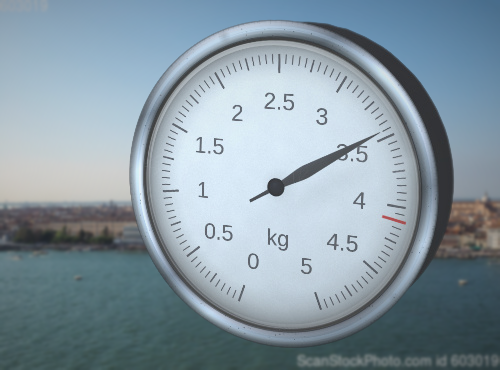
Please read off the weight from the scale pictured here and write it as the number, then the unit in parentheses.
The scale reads 3.45 (kg)
